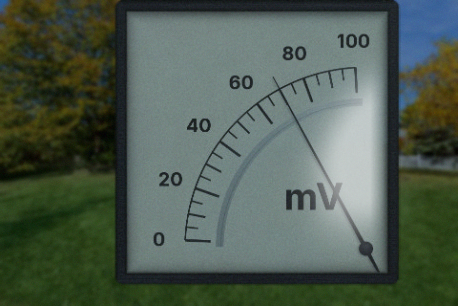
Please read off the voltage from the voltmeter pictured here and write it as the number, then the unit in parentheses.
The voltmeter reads 70 (mV)
